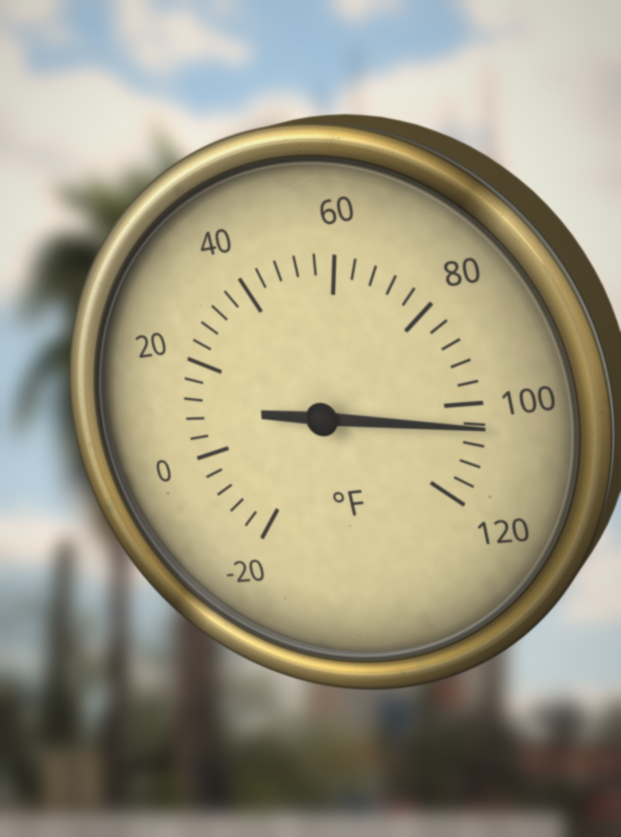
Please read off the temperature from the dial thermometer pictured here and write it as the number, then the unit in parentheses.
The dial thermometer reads 104 (°F)
